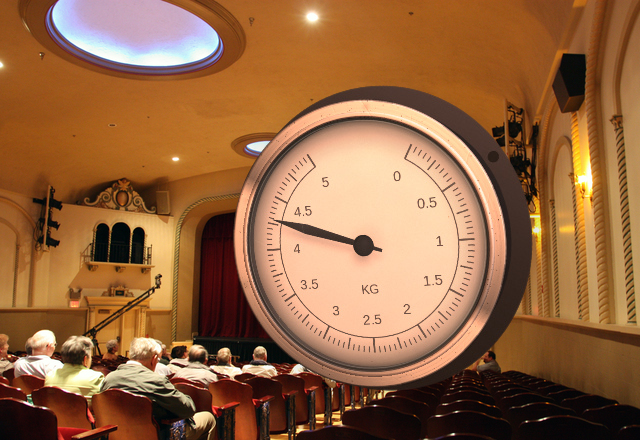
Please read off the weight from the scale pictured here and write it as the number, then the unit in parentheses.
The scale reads 4.3 (kg)
